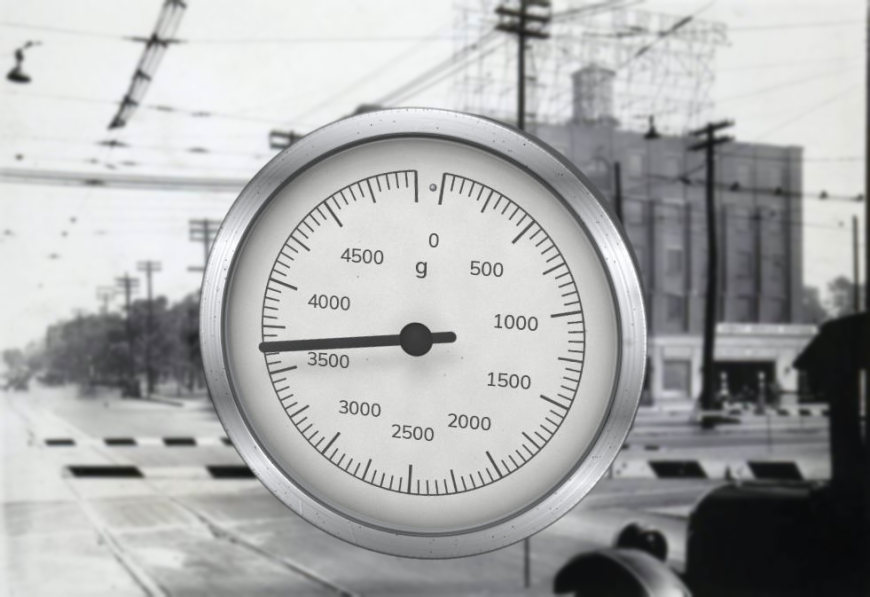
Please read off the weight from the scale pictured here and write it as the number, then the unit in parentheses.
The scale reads 3650 (g)
